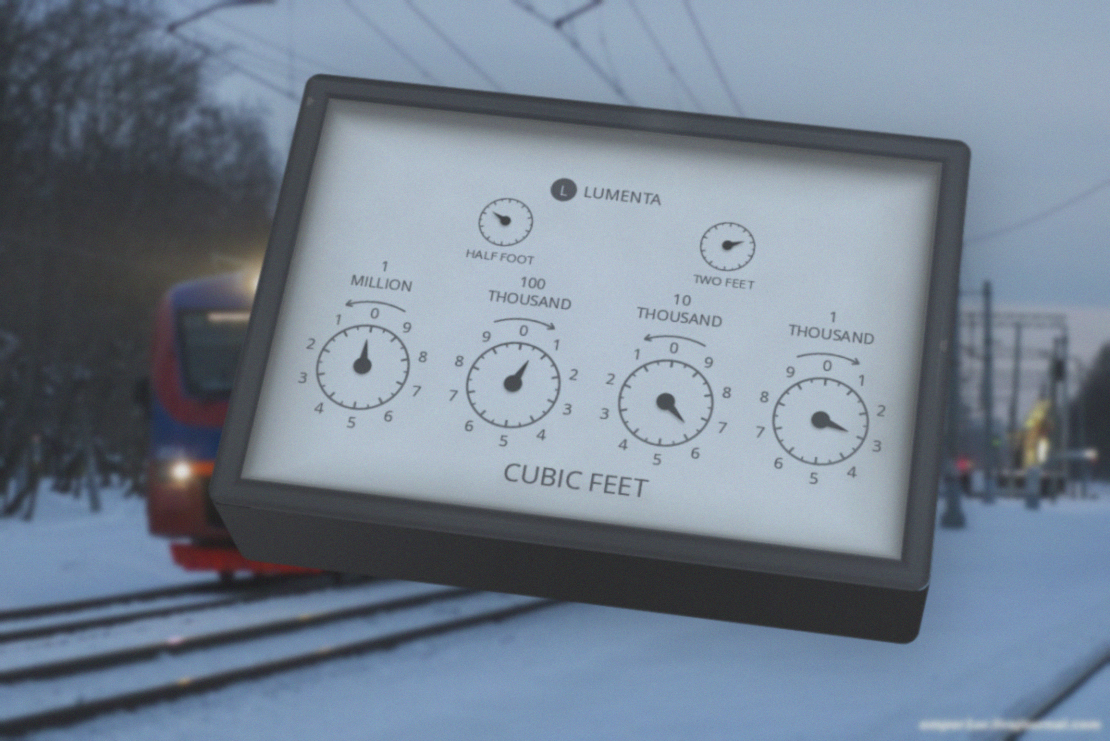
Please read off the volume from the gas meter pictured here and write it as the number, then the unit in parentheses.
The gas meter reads 6300 (ft³)
